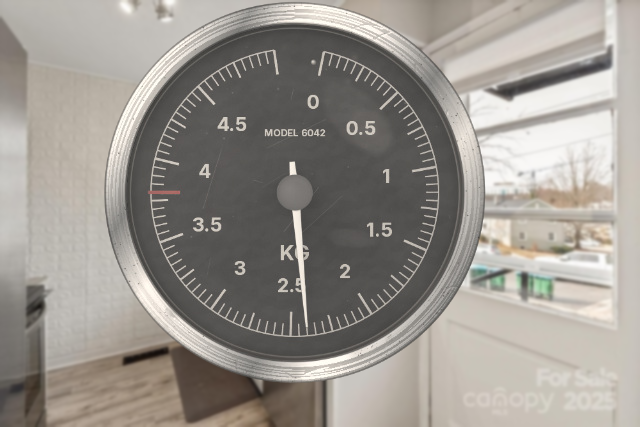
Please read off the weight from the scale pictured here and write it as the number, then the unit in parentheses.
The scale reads 2.4 (kg)
